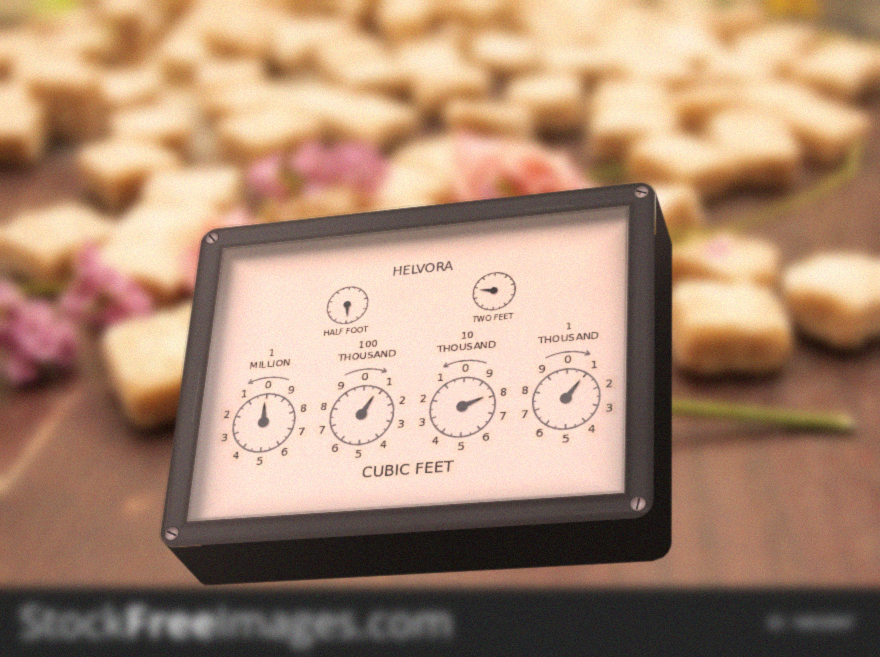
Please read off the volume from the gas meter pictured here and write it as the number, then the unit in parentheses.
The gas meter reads 8100 (ft³)
